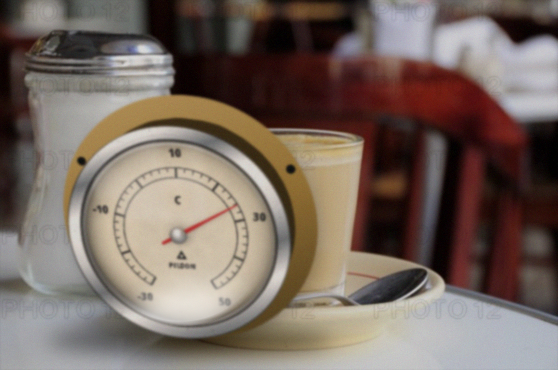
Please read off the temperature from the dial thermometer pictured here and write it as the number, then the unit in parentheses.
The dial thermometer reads 26 (°C)
